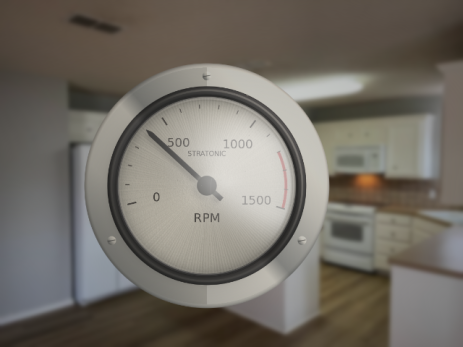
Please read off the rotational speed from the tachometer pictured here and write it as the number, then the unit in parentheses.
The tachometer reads 400 (rpm)
